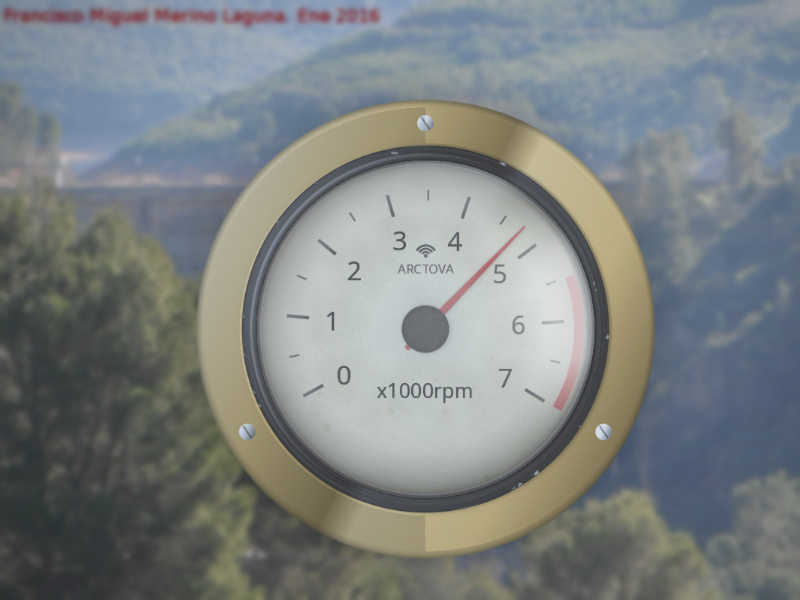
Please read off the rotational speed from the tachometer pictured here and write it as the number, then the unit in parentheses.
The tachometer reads 4750 (rpm)
